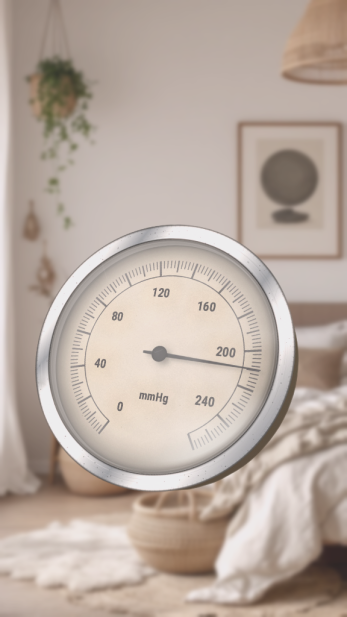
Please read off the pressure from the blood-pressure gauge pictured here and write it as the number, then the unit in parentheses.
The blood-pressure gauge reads 210 (mmHg)
